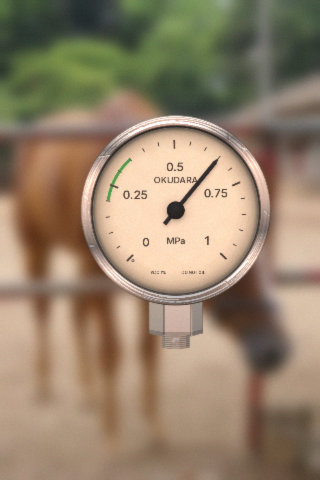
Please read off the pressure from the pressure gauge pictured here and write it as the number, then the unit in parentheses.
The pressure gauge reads 0.65 (MPa)
